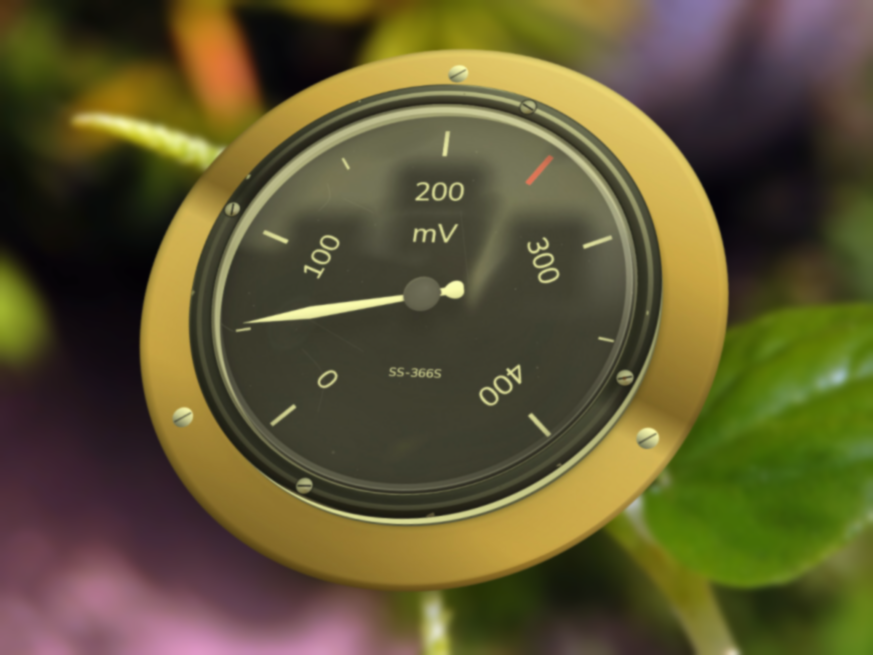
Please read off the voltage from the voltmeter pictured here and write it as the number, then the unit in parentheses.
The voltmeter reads 50 (mV)
